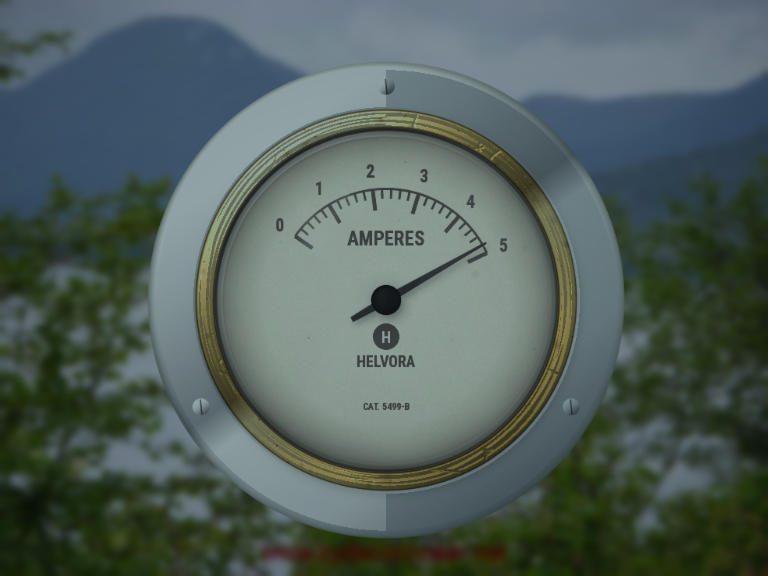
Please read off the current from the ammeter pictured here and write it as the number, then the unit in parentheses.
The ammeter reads 4.8 (A)
